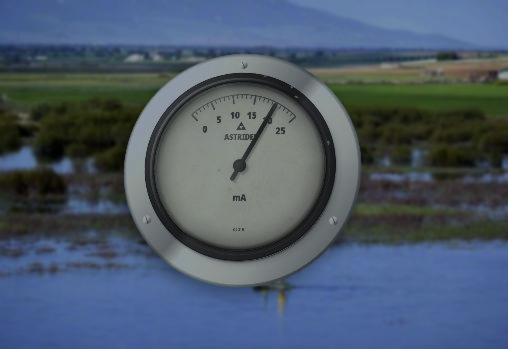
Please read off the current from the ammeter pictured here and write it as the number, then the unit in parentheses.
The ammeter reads 20 (mA)
